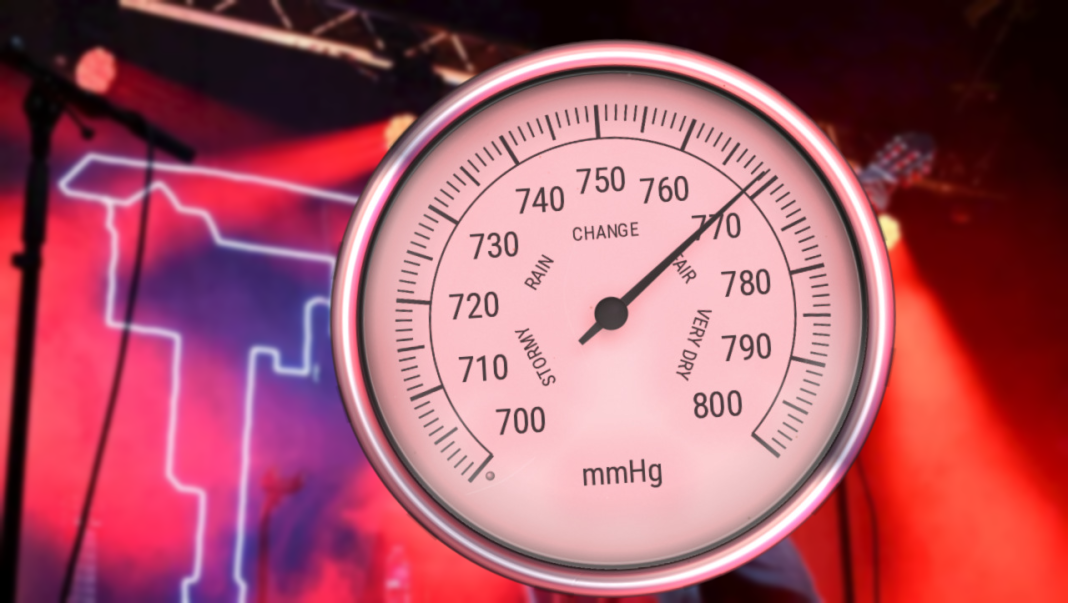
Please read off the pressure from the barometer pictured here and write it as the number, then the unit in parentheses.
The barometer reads 769 (mmHg)
